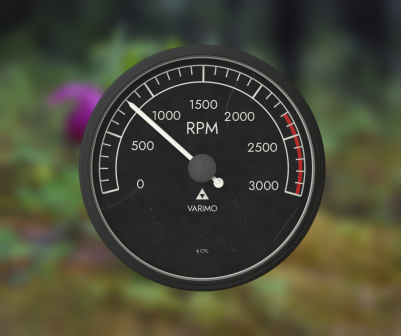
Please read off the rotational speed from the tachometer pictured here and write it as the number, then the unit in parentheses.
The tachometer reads 800 (rpm)
